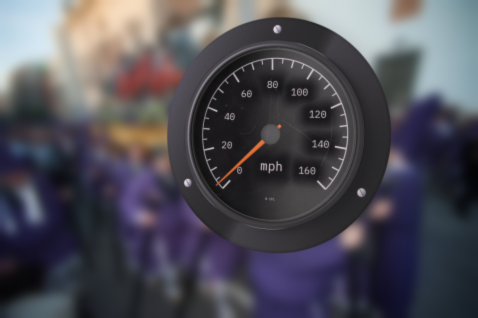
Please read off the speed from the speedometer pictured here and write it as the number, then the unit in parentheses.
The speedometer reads 2.5 (mph)
